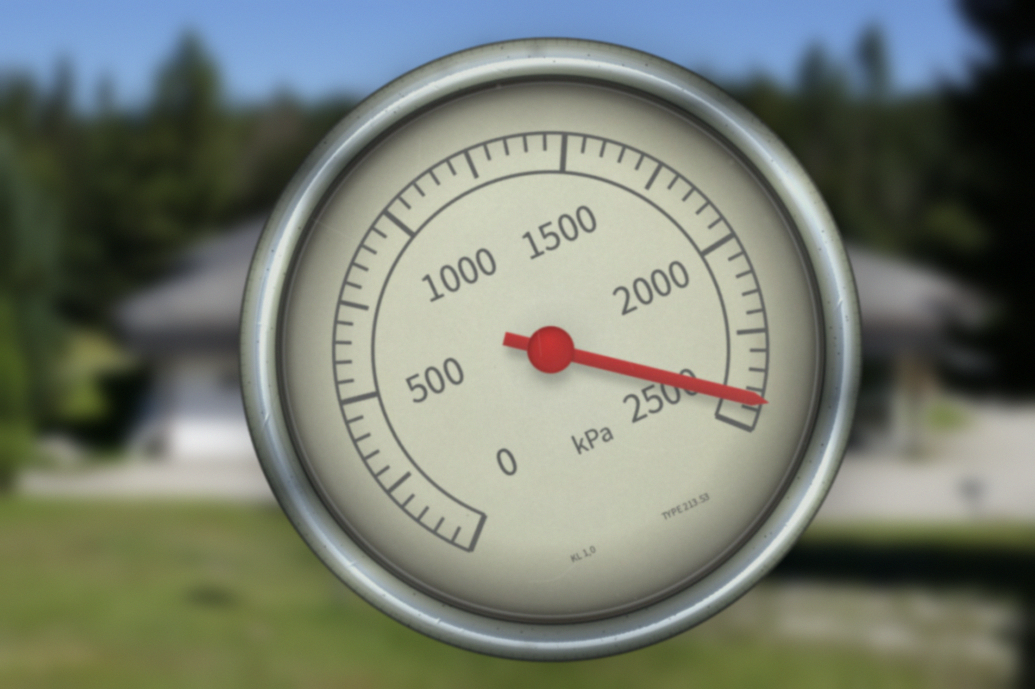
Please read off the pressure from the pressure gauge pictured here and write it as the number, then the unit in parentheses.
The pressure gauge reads 2425 (kPa)
